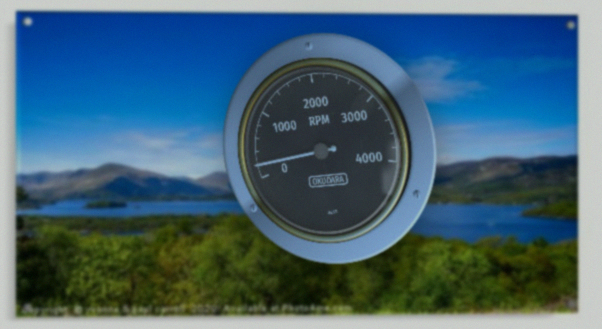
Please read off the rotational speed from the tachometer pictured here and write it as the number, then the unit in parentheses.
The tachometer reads 200 (rpm)
